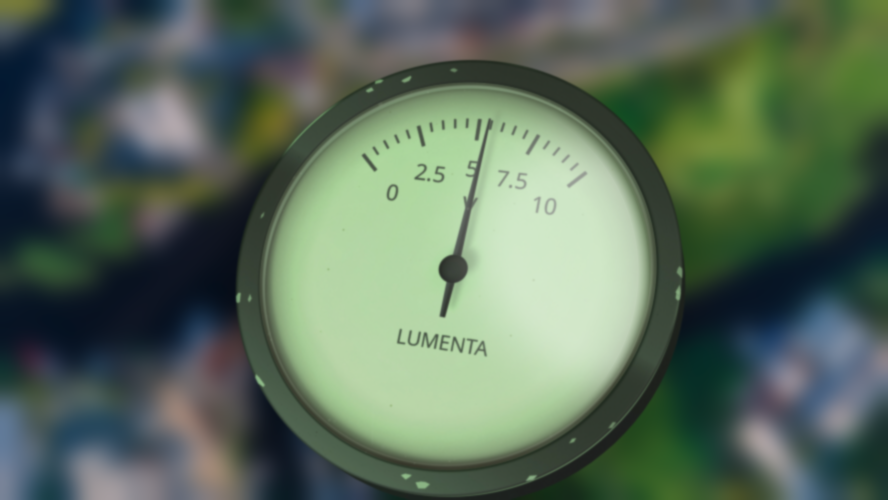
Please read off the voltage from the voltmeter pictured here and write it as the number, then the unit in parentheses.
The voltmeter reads 5.5 (V)
